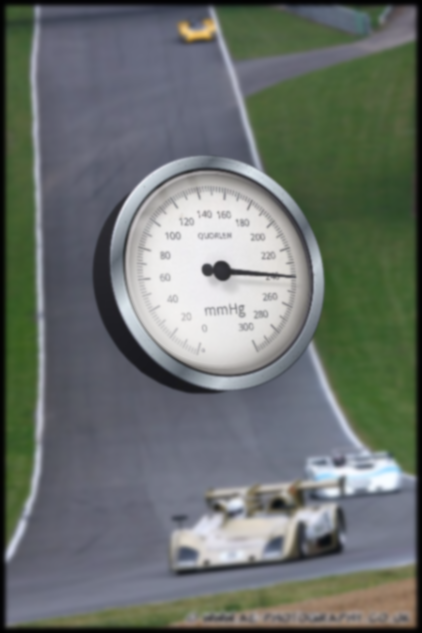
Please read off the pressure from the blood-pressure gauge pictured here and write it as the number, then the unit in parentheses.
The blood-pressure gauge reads 240 (mmHg)
